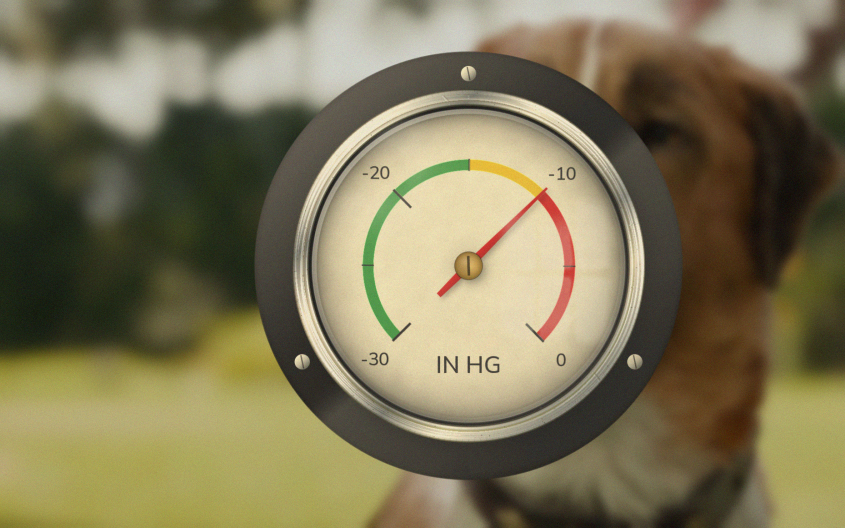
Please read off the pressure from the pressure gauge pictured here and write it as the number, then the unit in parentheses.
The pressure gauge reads -10 (inHg)
